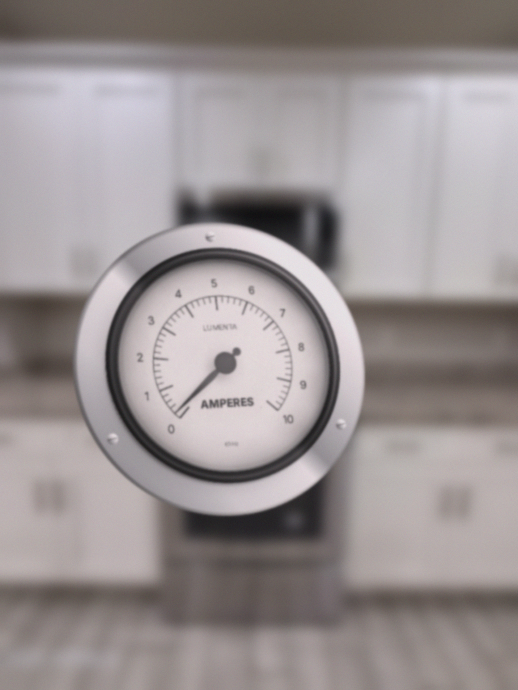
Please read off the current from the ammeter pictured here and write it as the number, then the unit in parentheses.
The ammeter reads 0.2 (A)
